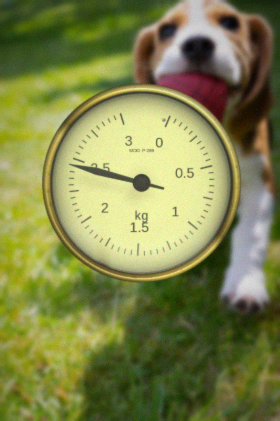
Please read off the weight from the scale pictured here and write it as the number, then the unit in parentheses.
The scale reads 2.45 (kg)
